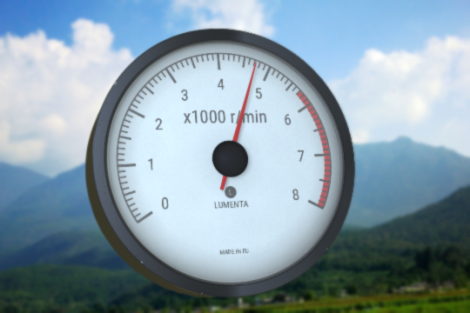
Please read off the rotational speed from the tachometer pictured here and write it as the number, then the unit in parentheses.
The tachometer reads 4700 (rpm)
